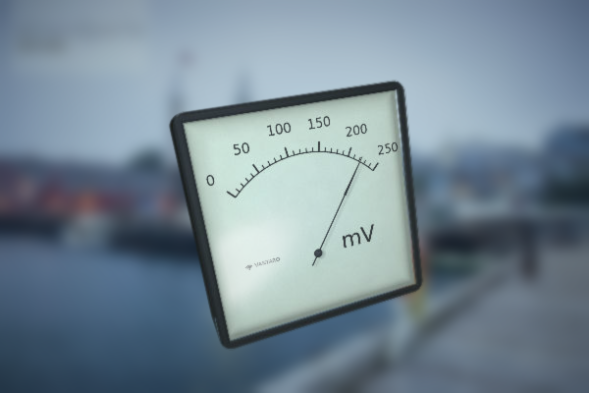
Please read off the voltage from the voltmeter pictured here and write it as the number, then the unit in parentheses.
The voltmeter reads 220 (mV)
